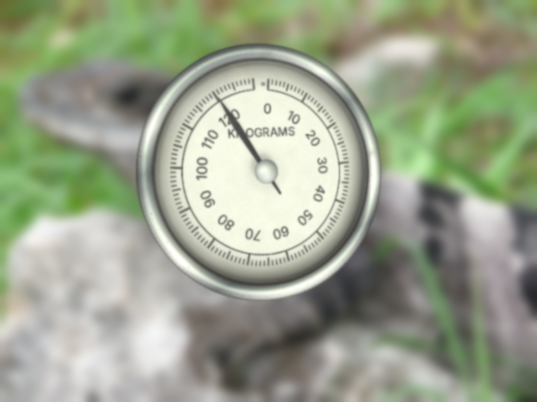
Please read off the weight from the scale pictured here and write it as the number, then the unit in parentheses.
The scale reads 120 (kg)
